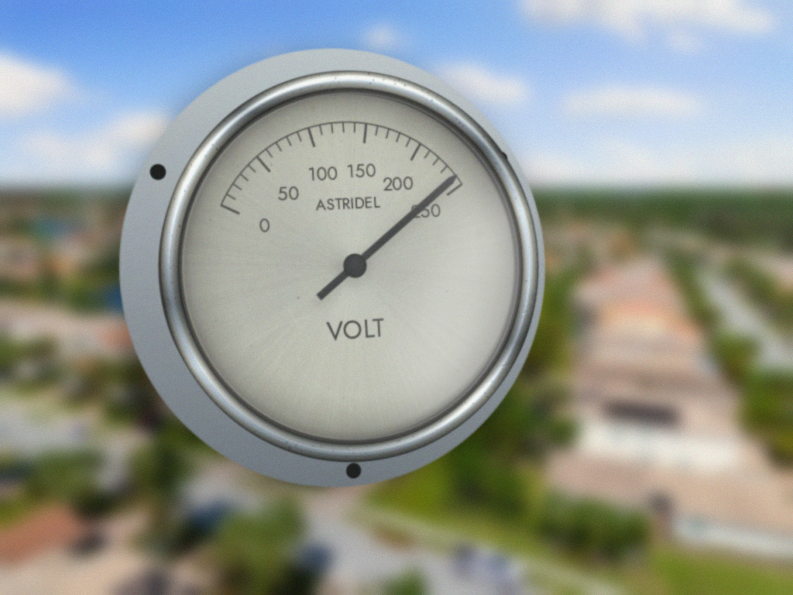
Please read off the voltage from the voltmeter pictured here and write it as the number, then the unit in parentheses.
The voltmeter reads 240 (V)
